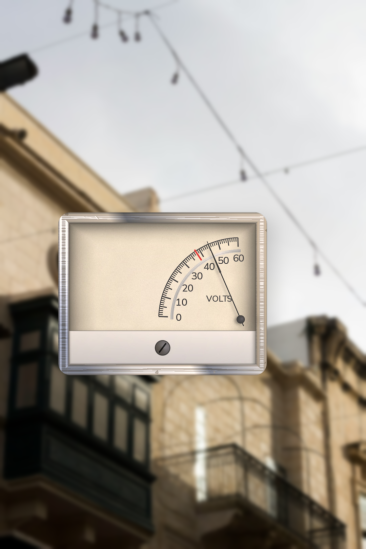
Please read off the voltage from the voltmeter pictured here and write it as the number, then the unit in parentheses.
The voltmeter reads 45 (V)
